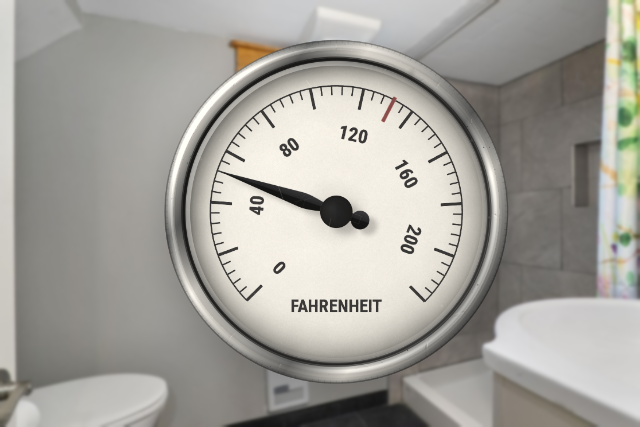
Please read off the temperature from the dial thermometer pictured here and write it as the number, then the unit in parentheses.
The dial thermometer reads 52 (°F)
